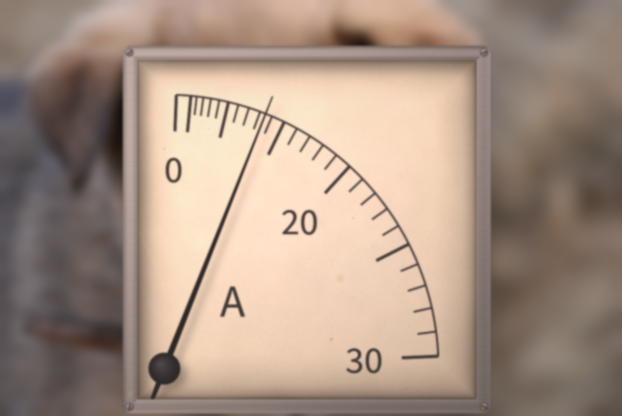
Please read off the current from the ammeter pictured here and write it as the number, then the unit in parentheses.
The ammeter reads 13.5 (A)
